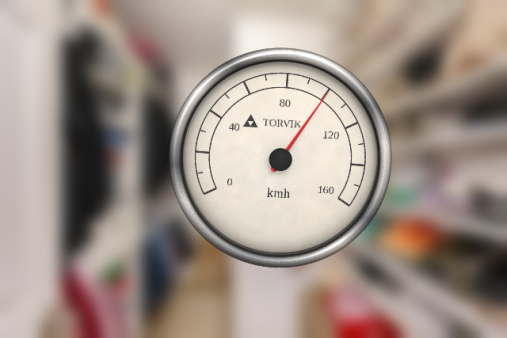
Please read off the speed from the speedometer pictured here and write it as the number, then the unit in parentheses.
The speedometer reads 100 (km/h)
